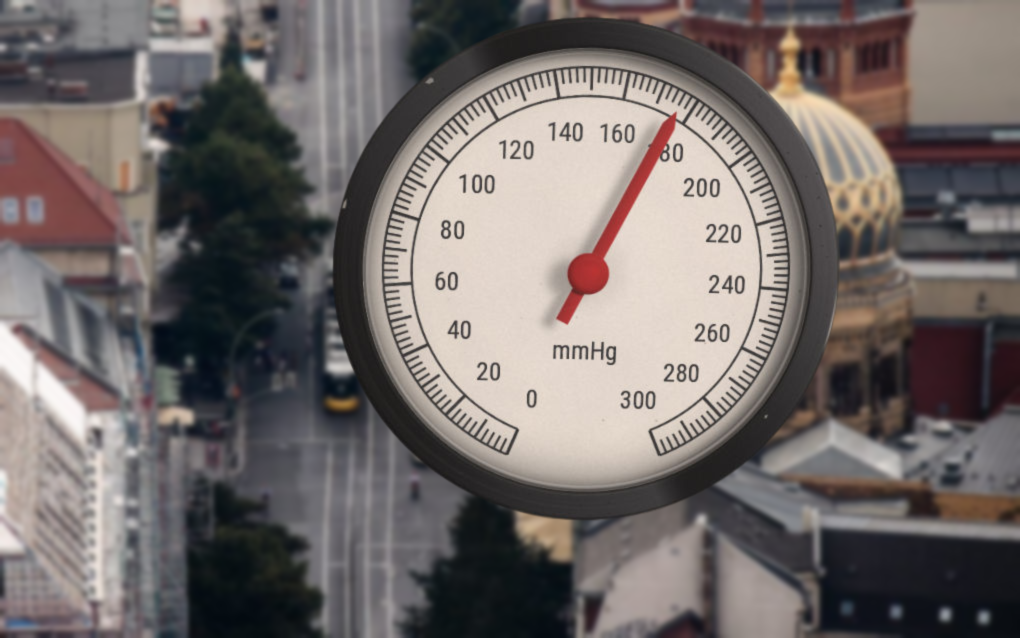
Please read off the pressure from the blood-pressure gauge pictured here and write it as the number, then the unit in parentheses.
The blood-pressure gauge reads 176 (mmHg)
